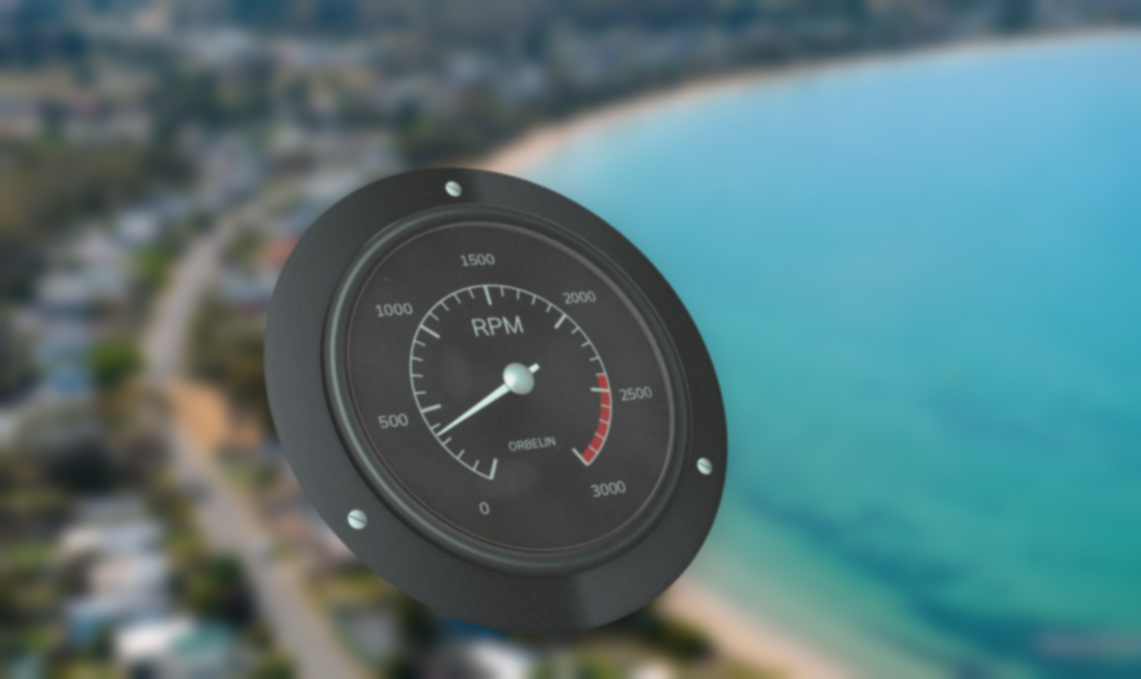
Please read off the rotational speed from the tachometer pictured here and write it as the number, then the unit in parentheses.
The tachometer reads 350 (rpm)
